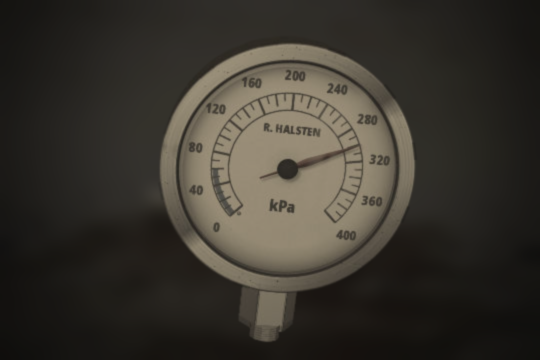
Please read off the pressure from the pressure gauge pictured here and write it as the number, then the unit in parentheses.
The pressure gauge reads 300 (kPa)
